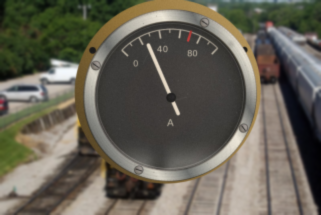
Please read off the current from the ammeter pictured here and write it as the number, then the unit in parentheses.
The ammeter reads 25 (A)
